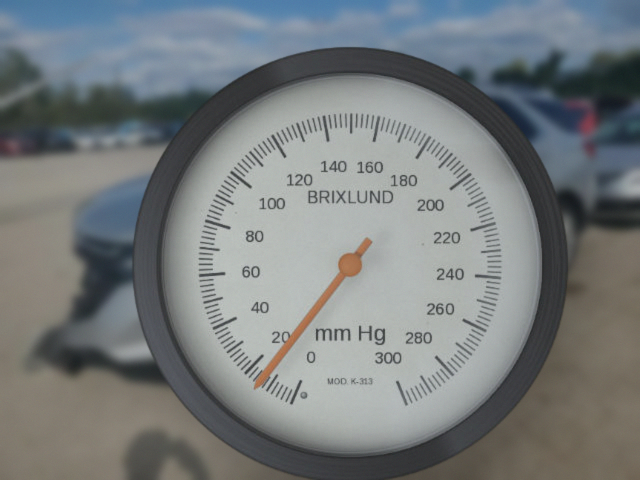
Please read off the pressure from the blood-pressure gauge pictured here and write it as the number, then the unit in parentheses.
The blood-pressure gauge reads 14 (mmHg)
